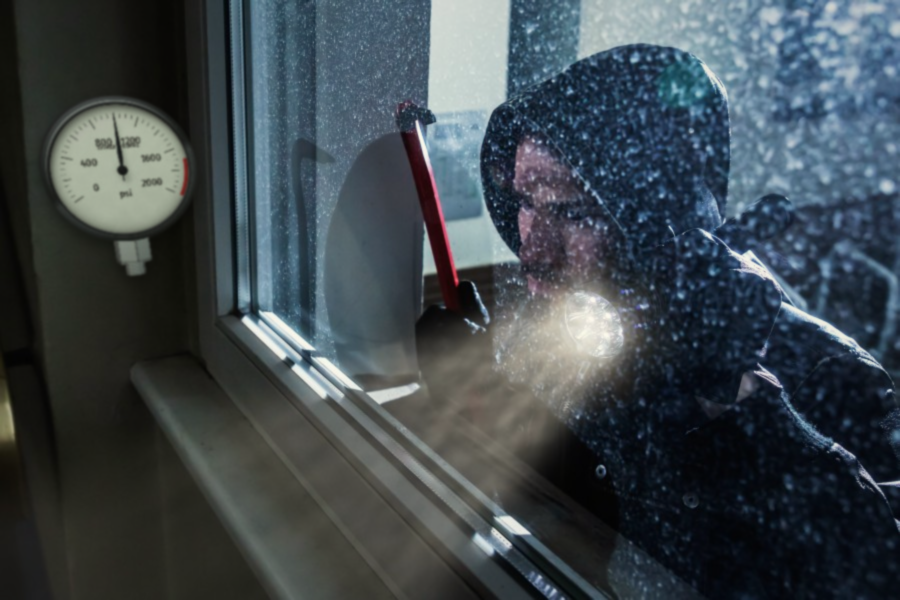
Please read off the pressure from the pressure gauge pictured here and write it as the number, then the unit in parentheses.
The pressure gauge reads 1000 (psi)
